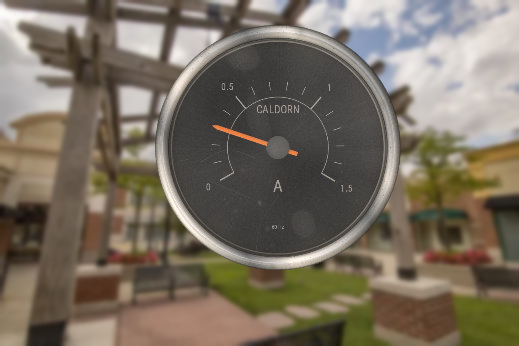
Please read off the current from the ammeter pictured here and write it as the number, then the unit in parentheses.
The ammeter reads 0.3 (A)
